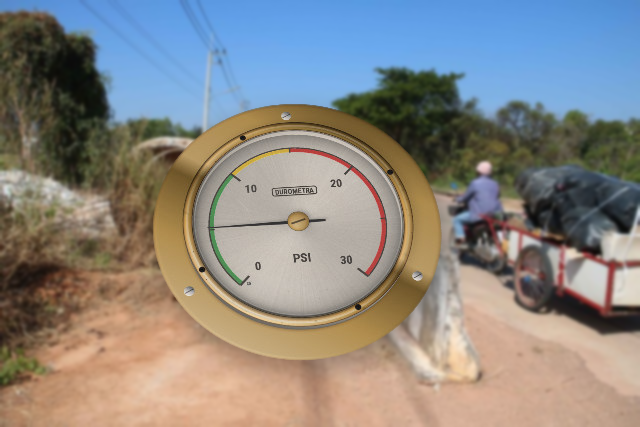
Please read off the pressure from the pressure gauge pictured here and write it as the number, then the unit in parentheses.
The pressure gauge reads 5 (psi)
